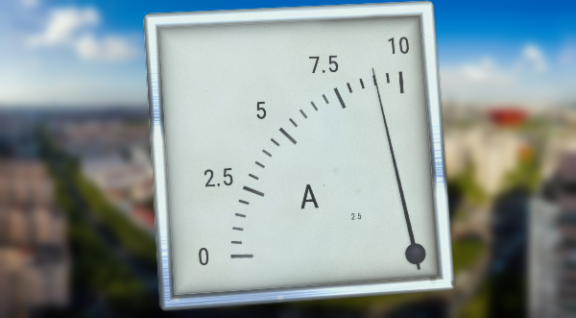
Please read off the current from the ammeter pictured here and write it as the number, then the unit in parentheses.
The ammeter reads 9 (A)
